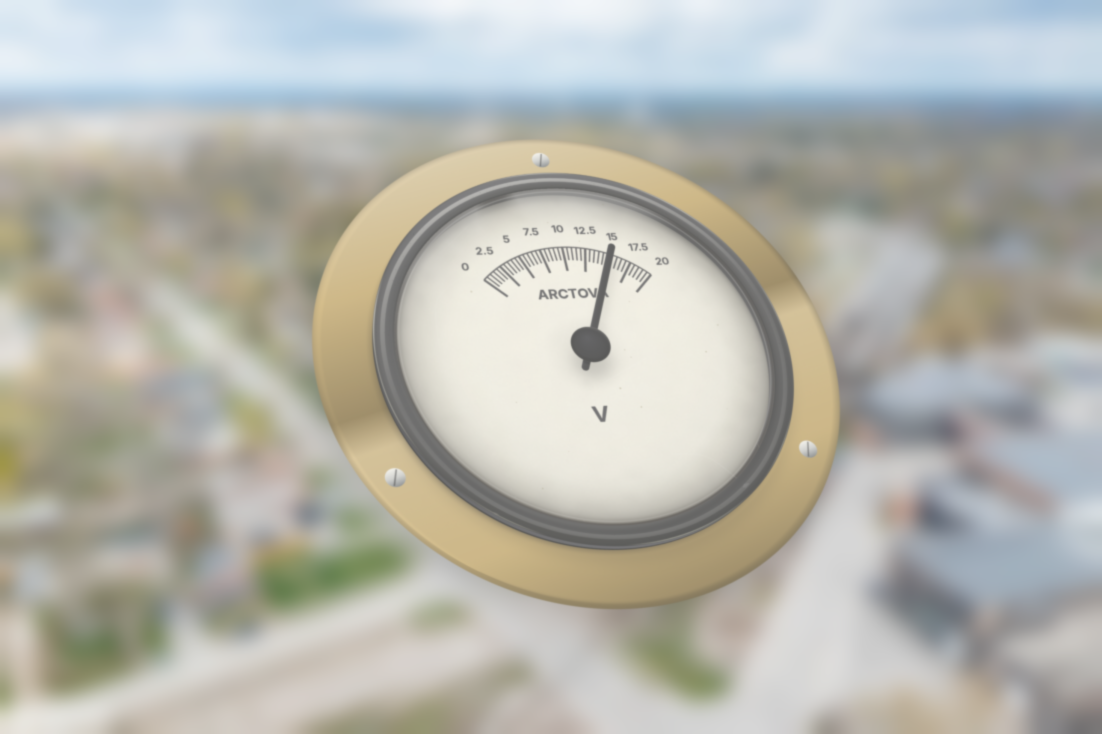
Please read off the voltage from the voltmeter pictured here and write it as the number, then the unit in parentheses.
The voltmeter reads 15 (V)
